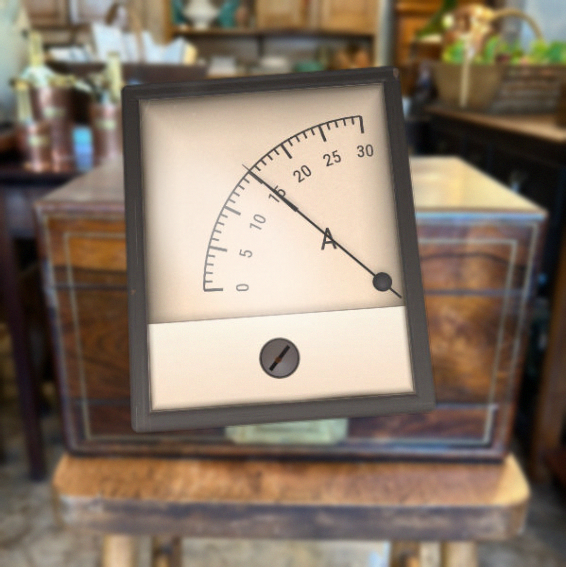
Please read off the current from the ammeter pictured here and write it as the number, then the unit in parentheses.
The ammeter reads 15 (A)
